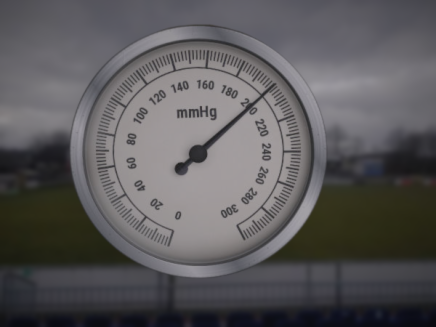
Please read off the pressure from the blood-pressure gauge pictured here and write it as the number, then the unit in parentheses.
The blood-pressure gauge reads 200 (mmHg)
